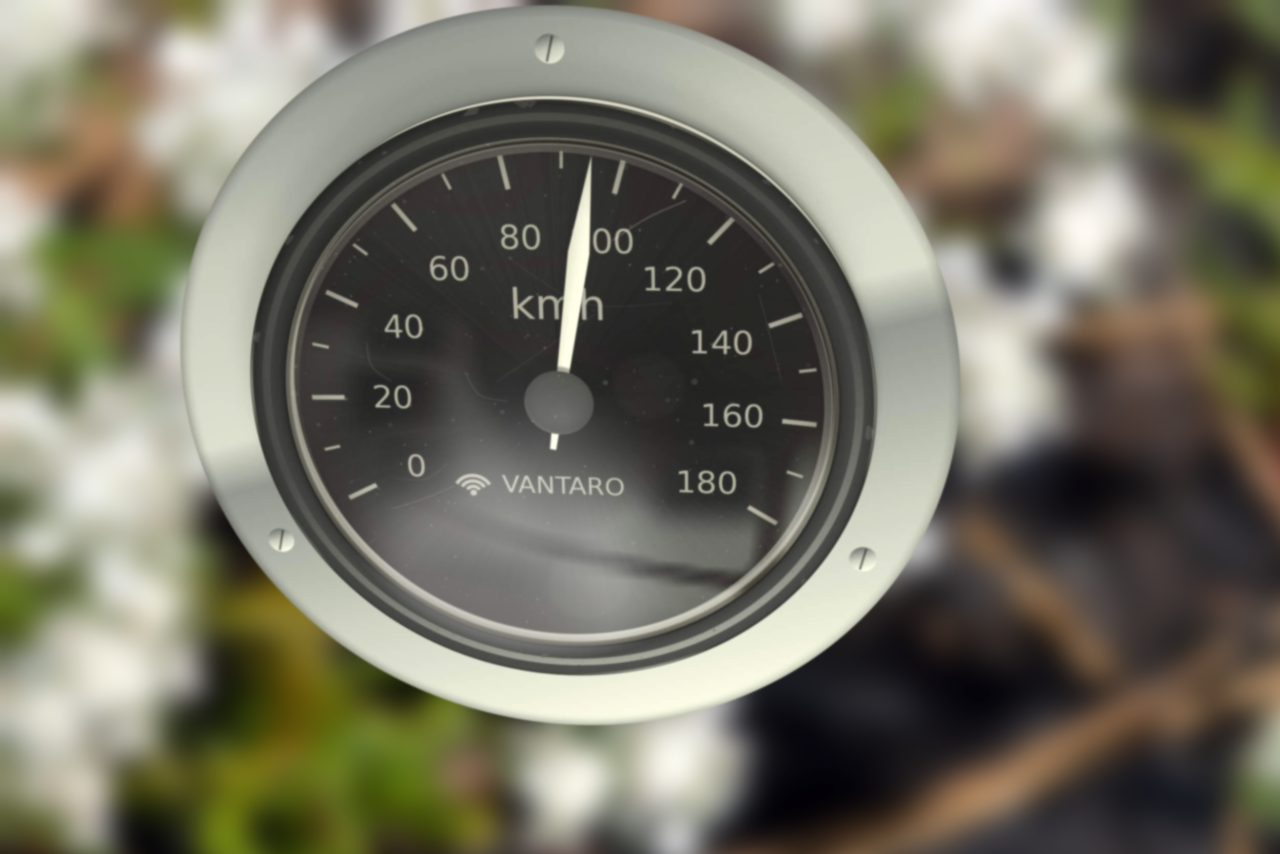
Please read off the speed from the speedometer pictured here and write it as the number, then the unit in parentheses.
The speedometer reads 95 (km/h)
